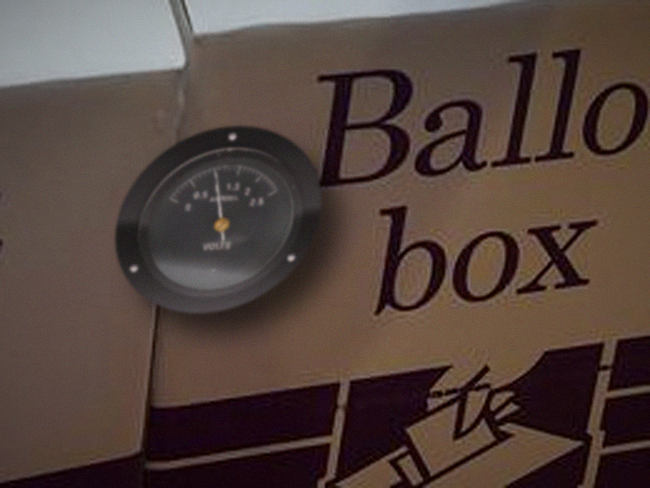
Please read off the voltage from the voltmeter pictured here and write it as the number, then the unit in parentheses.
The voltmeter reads 1 (V)
